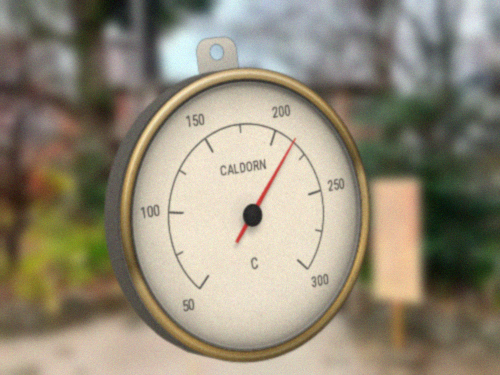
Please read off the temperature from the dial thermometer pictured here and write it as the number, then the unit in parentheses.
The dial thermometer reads 212.5 (°C)
